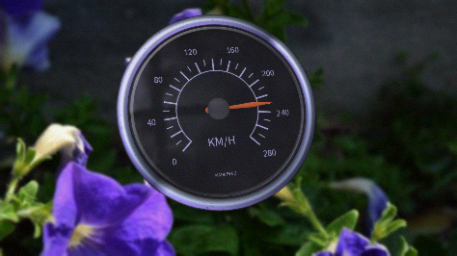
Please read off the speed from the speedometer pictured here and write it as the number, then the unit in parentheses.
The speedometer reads 230 (km/h)
